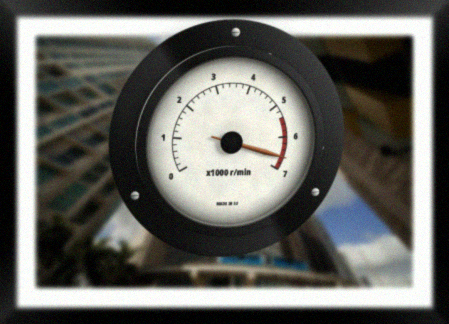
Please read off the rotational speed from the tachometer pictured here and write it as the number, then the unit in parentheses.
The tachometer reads 6600 (rpm)
